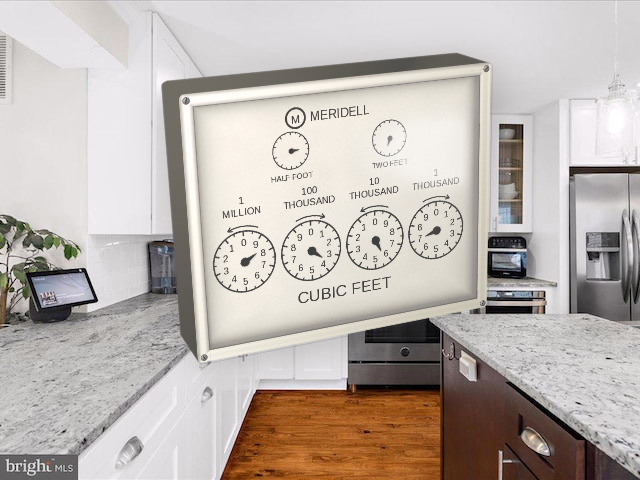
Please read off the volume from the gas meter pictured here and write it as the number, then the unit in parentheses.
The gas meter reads 835700 (ft³)
